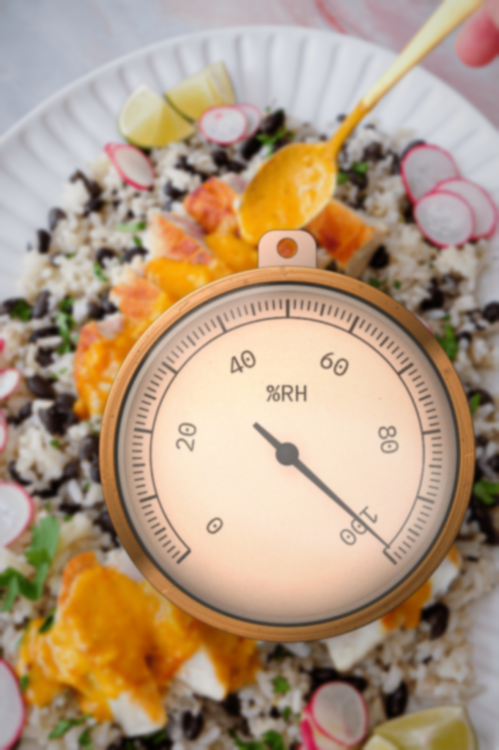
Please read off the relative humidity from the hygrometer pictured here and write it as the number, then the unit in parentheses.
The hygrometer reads 99 (%)
